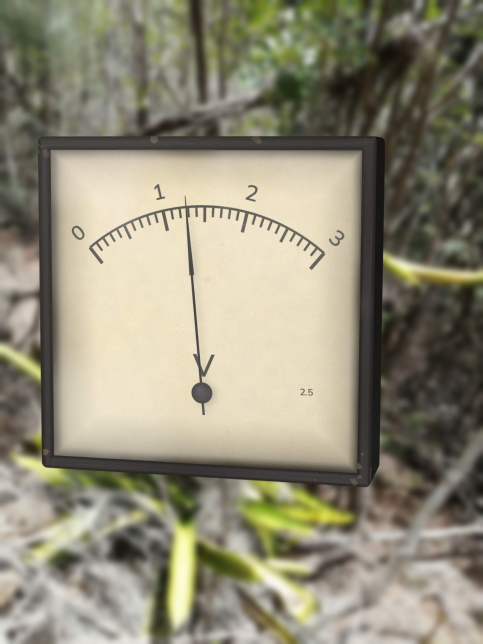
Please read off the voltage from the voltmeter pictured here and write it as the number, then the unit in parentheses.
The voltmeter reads 1.3 (V)
